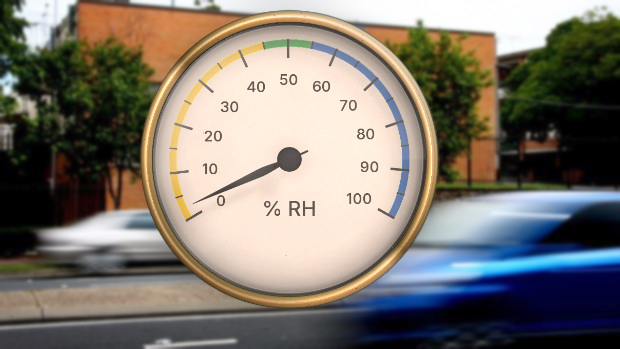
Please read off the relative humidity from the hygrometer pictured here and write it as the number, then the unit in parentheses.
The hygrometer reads 2.5 (%)
